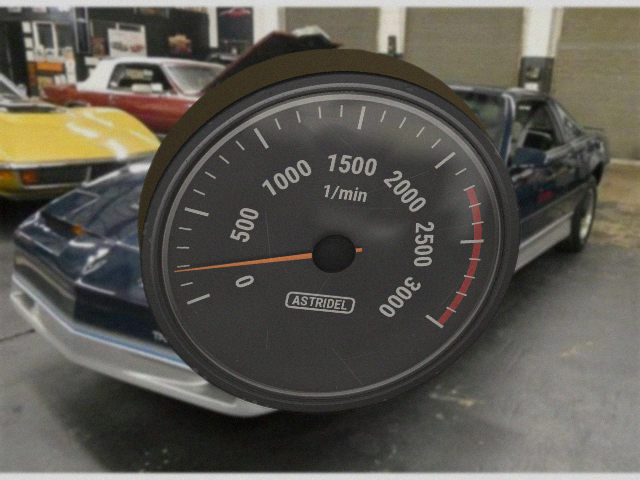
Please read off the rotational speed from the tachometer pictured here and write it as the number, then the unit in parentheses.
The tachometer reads 200 (rpm)
